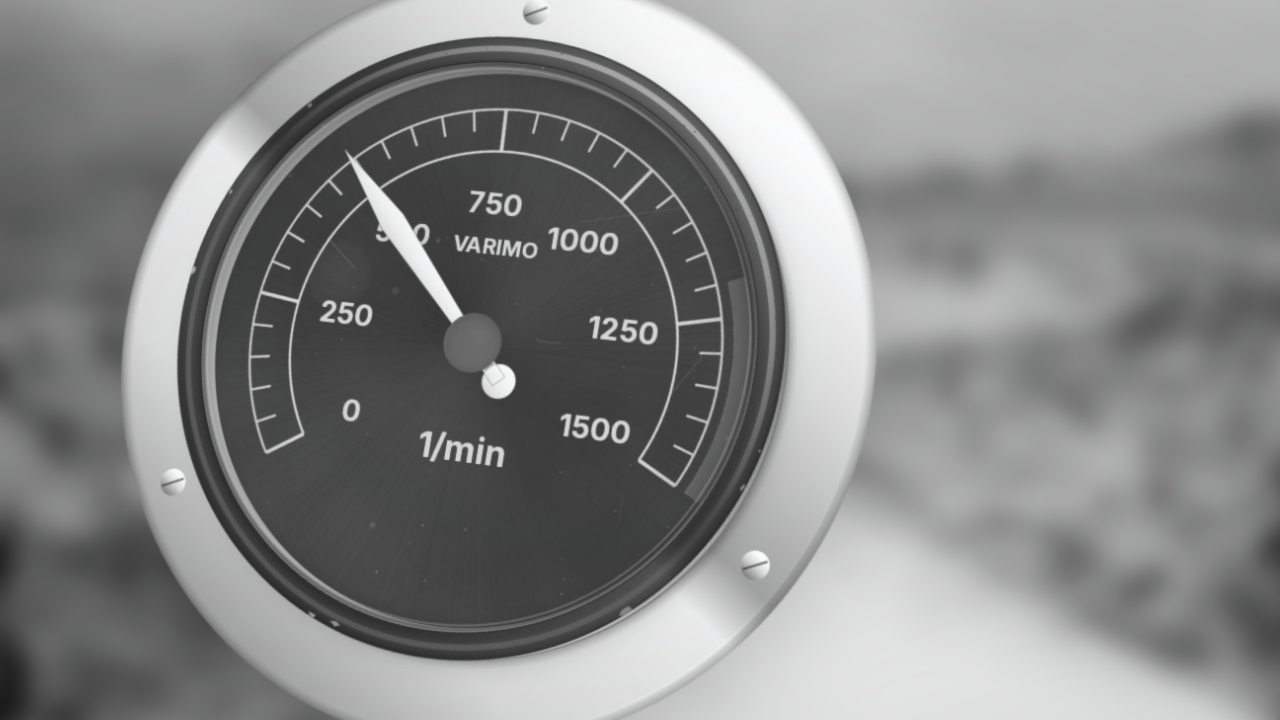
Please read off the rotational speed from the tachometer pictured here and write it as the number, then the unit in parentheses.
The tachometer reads 500 (rpm)
